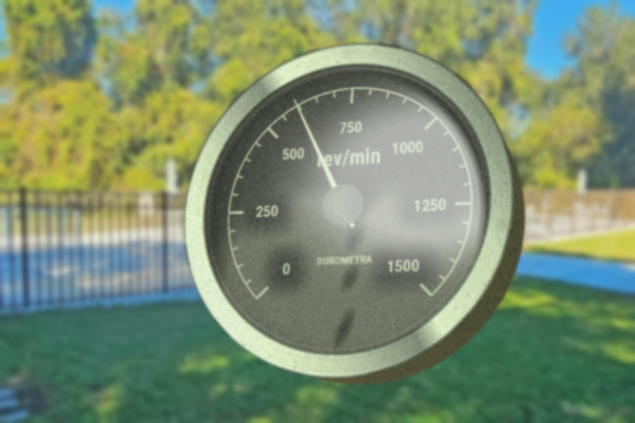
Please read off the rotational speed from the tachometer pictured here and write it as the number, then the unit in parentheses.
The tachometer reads 600 (rpm)
